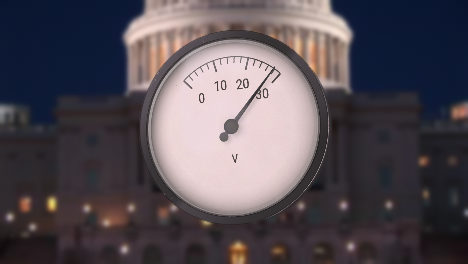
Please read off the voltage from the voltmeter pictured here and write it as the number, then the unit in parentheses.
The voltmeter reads 28 (V)
